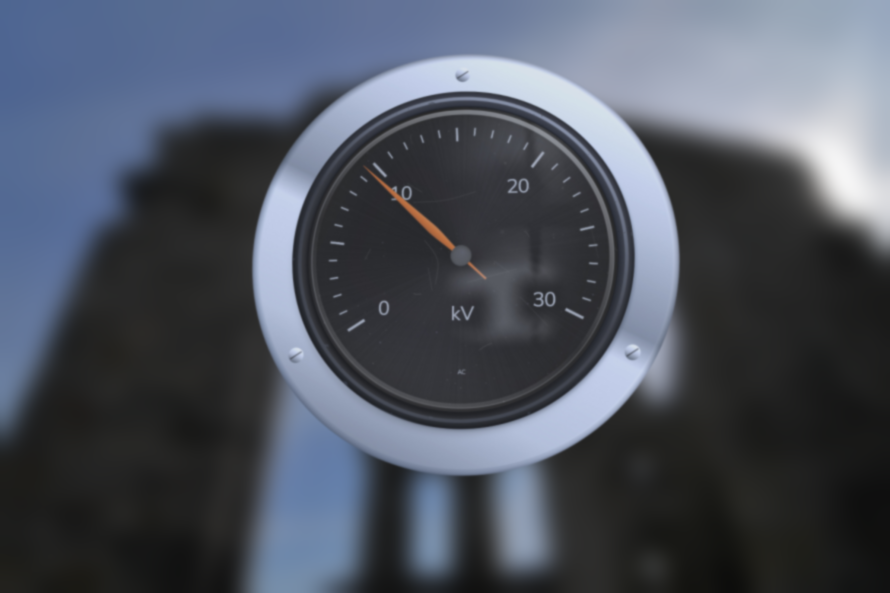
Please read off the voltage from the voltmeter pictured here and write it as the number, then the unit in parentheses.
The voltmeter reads 9.5 (kV)
